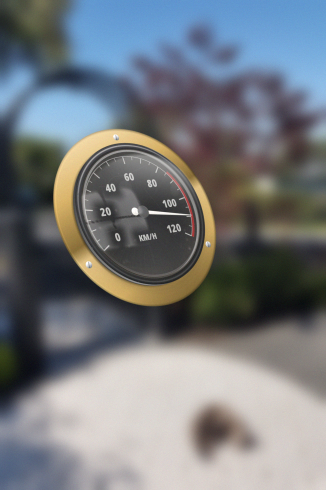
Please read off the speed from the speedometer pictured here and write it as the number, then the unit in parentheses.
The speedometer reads 110 (km/h)
